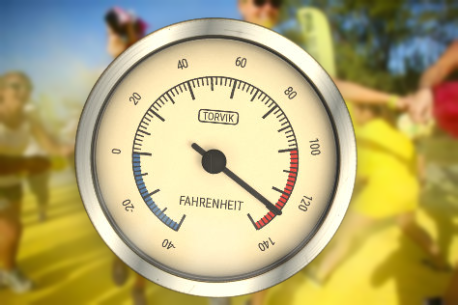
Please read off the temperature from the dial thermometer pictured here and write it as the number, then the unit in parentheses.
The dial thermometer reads 128 (°F)
